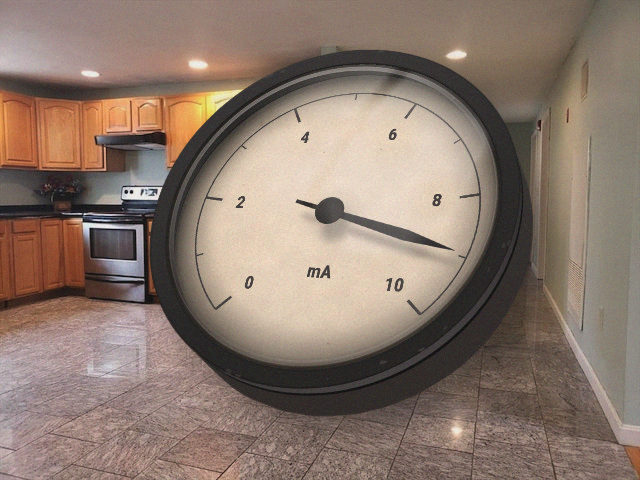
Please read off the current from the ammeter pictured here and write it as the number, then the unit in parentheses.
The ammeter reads 9 (mA)
